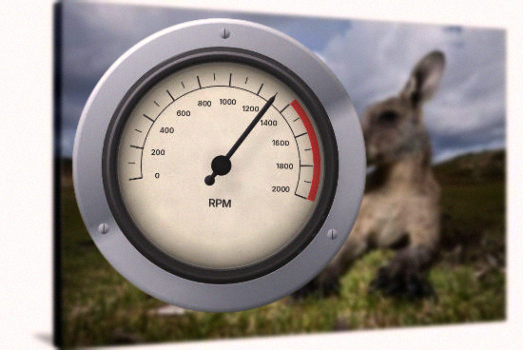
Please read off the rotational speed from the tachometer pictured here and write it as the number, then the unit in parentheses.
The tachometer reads 1300 (rpm)
